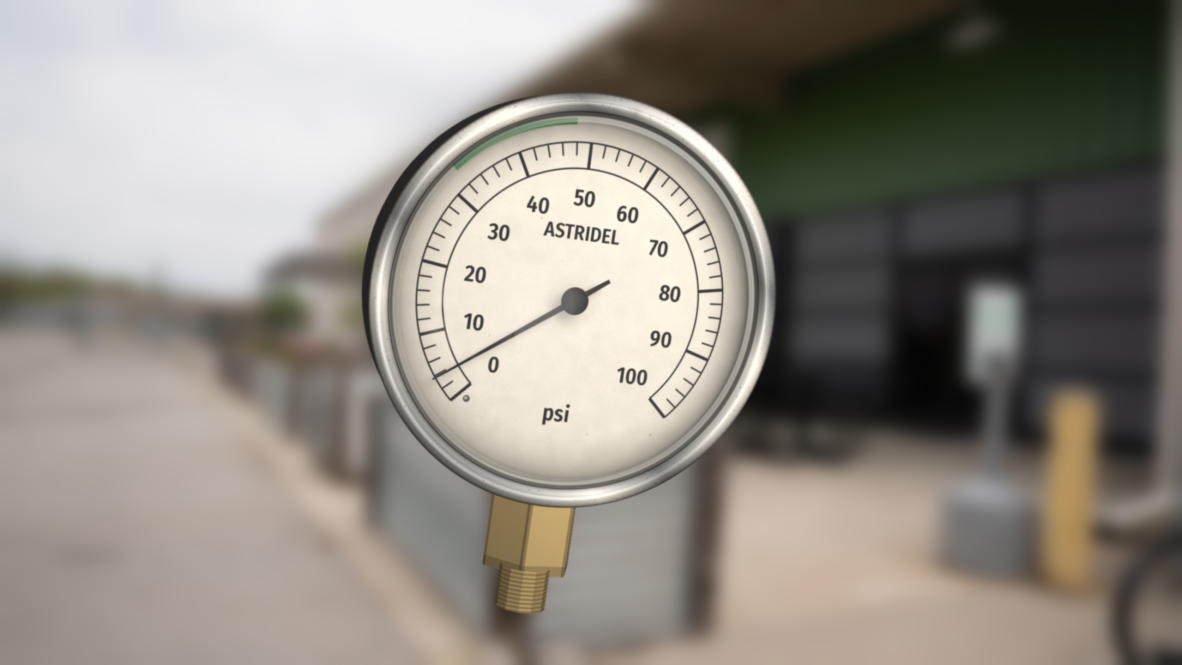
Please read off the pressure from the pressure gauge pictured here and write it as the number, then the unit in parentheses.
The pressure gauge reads 4 (psi)
